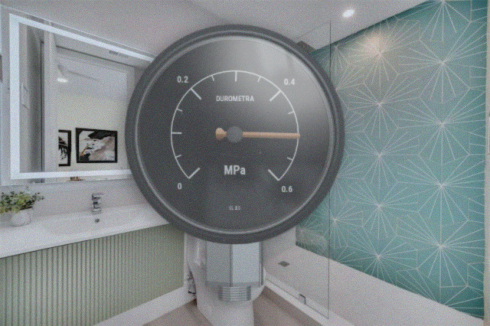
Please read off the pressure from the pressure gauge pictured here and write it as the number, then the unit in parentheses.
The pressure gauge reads 0.5 (MPa)
